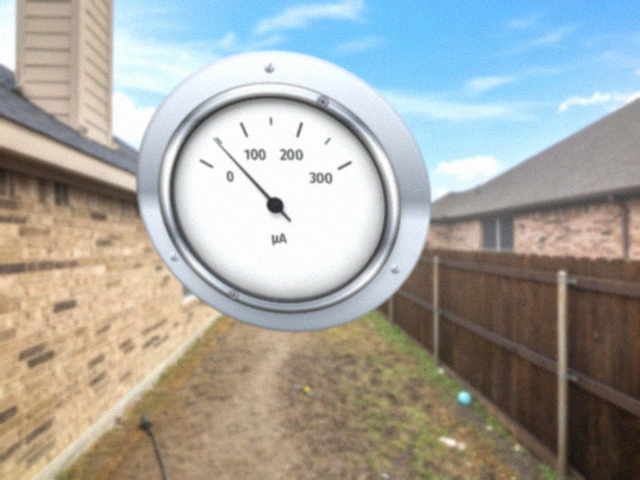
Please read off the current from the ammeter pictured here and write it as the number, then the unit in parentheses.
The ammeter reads 50 (µA)
